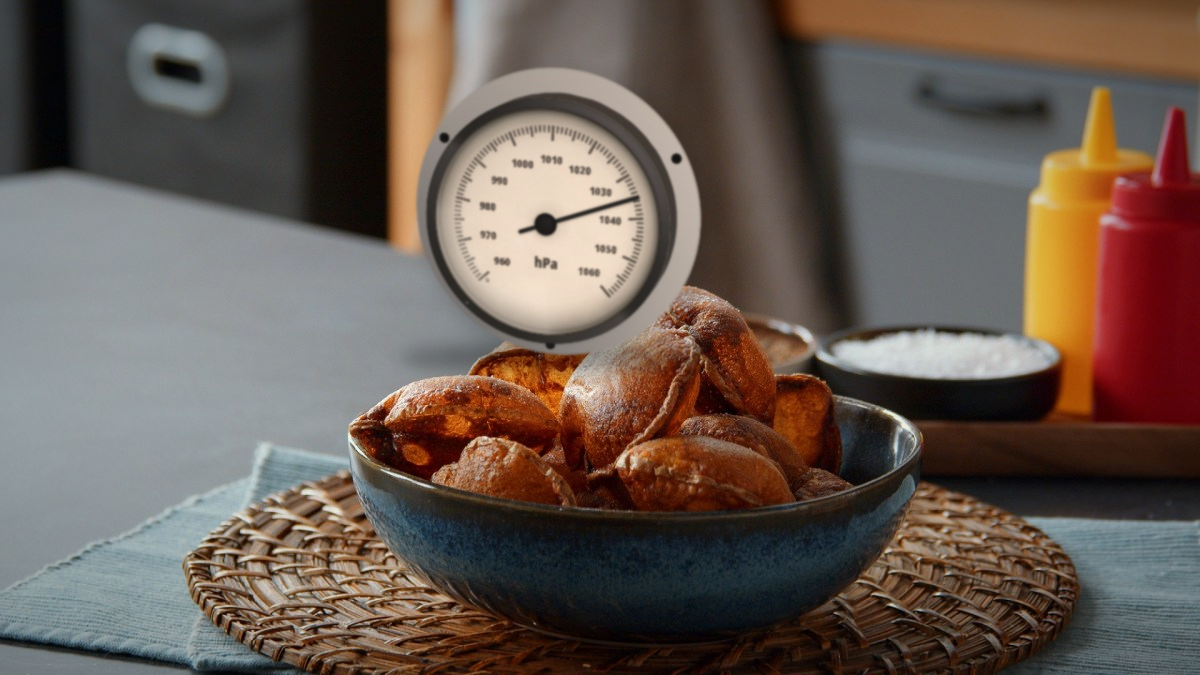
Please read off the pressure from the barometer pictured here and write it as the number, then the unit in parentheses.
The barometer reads 1035 (hPa)
